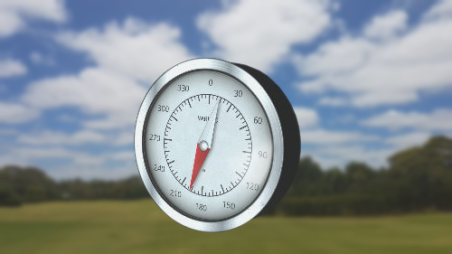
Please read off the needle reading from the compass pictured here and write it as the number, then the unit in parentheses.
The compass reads 195 (°)
